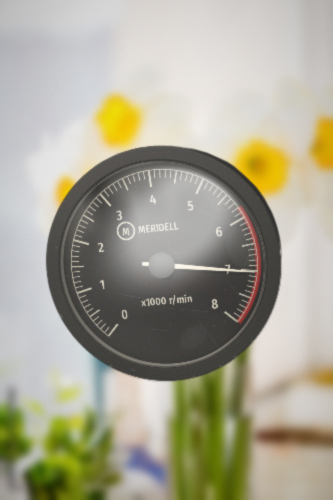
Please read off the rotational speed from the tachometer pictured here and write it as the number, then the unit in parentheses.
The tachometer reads 7000 (rpm)
